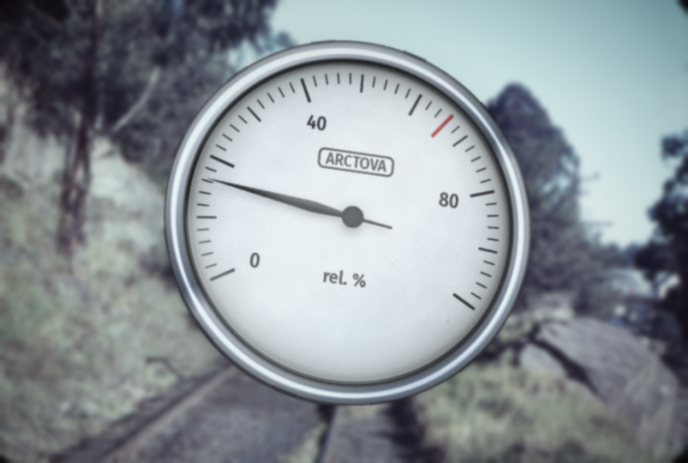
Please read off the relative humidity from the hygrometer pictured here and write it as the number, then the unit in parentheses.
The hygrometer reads 16 (%)
